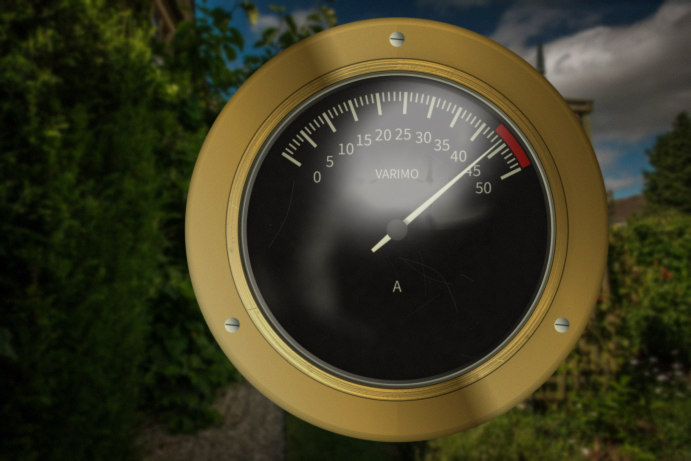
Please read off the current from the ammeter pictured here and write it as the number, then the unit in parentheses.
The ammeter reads 44 (A)
